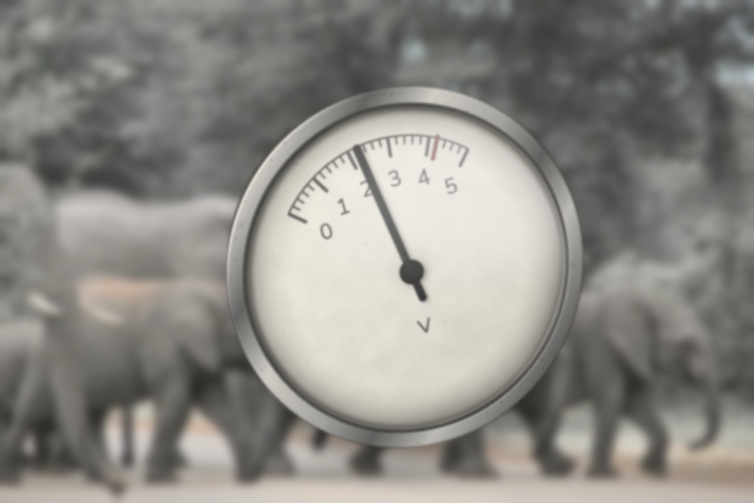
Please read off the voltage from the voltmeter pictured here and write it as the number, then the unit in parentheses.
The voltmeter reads 2.2 (V)
